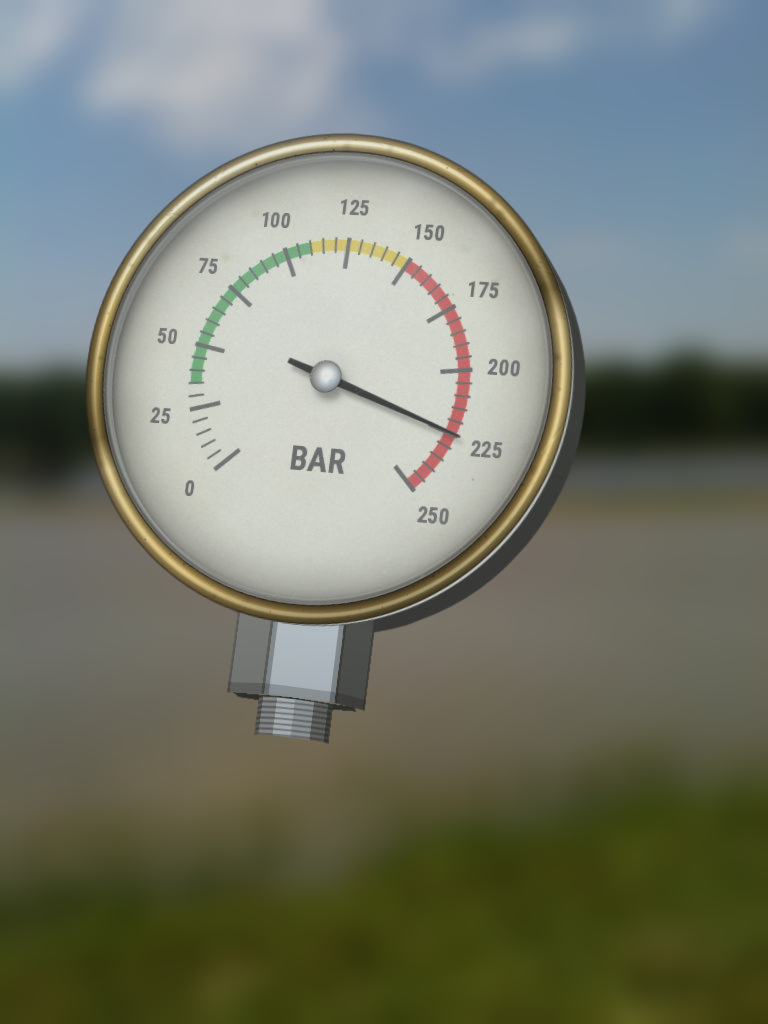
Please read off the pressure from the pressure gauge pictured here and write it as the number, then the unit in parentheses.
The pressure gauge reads 225 (bar)
